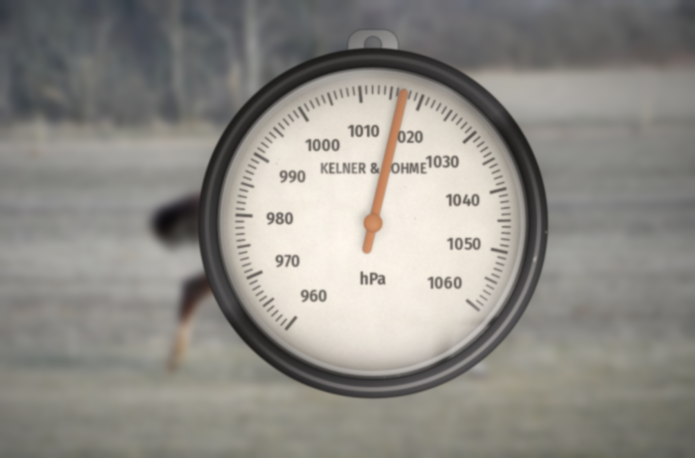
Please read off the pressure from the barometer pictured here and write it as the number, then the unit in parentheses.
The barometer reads 1017 (hPa)
